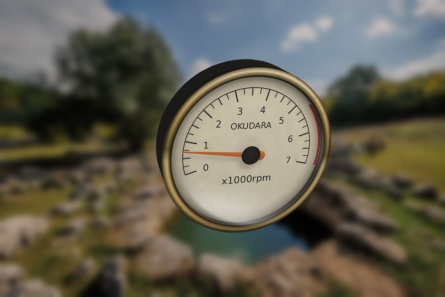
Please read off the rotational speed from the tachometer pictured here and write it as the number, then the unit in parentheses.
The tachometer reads 750 (rpm)
